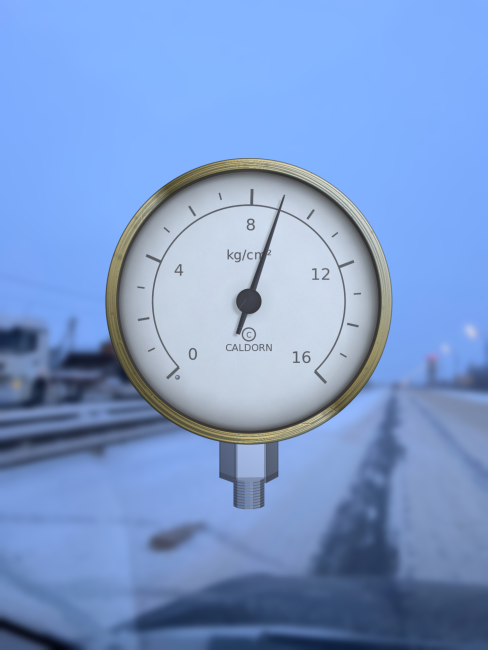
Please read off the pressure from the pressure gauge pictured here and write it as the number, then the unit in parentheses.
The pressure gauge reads 9 (kg/cm²)
